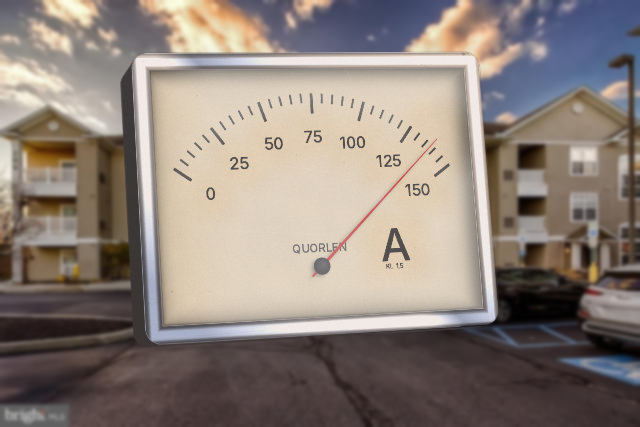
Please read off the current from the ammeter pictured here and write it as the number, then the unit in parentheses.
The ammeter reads 137.5 (A)
